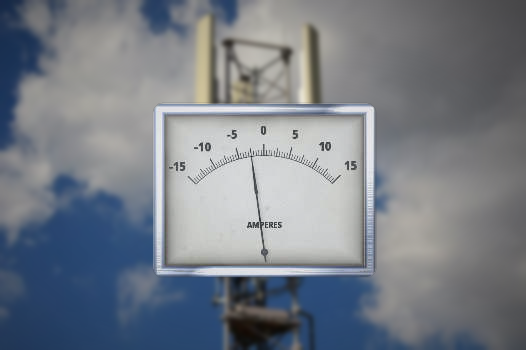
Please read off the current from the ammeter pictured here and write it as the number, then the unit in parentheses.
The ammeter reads -2.5 (A)
